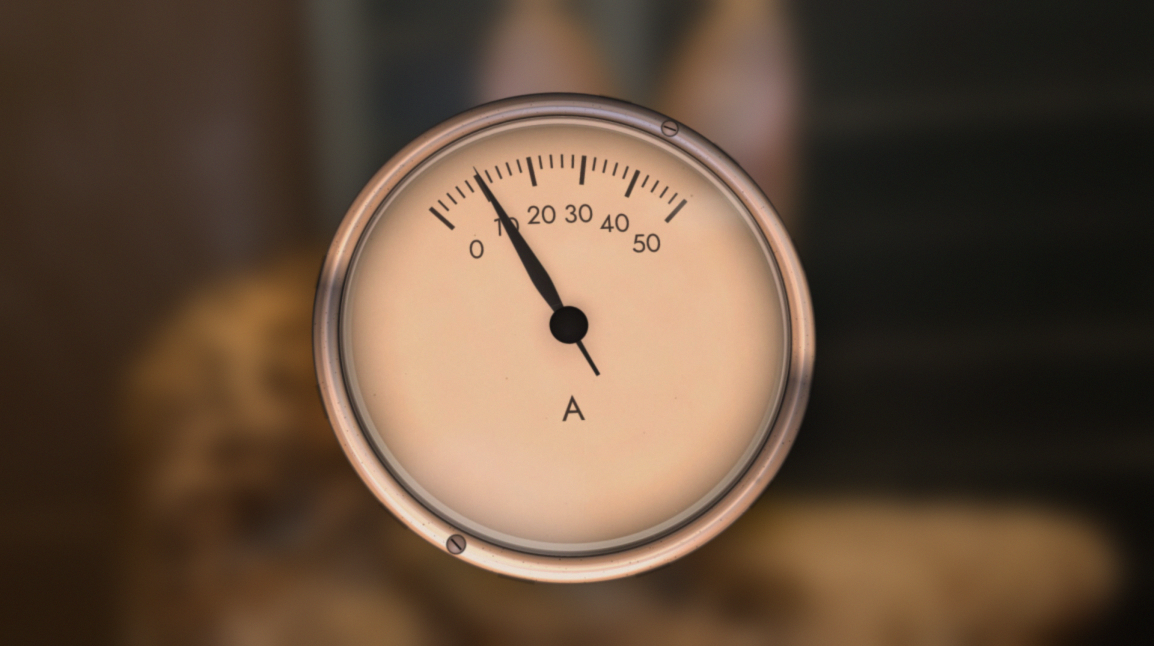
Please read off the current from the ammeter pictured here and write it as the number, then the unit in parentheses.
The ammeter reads 10 (A)
